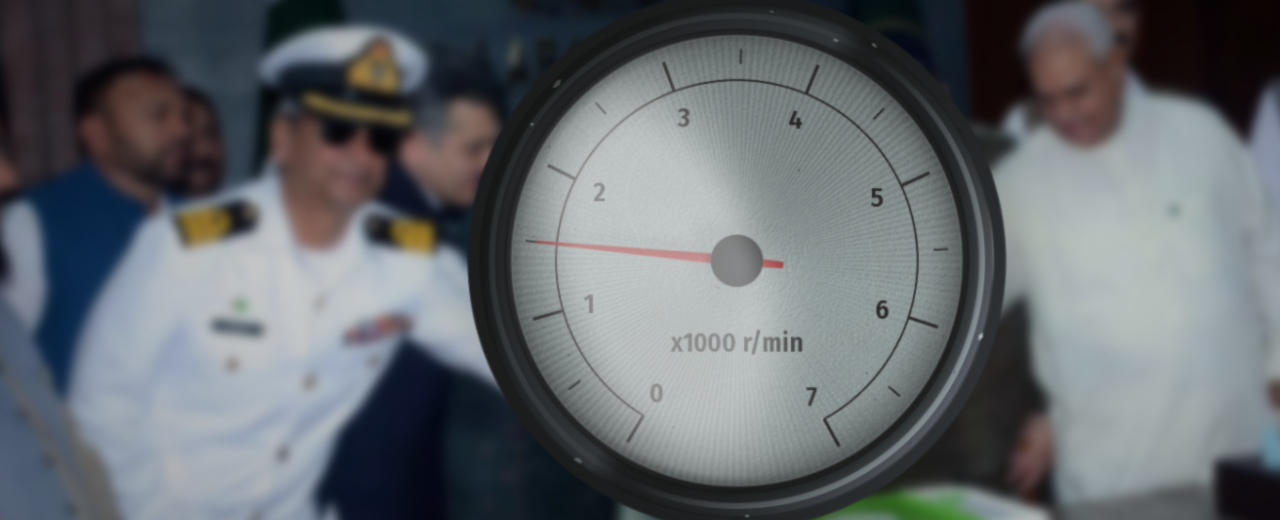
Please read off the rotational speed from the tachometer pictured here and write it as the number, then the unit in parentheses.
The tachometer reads 1500 (rpm)
